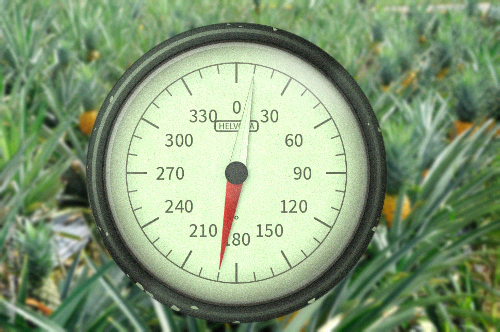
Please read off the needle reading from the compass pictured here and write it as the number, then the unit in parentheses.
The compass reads 190 (°)
